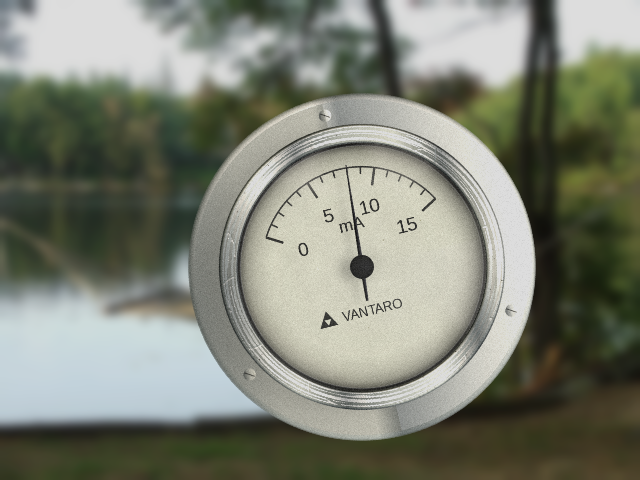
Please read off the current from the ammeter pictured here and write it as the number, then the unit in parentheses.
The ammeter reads 8 (mA)
